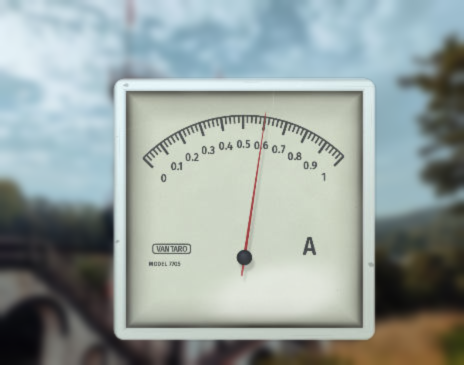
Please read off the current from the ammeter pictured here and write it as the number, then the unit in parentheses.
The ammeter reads 0.6 (A)
